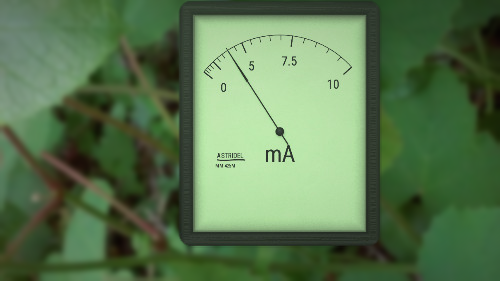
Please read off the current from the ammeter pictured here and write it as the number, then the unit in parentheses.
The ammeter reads 4 (mA)
